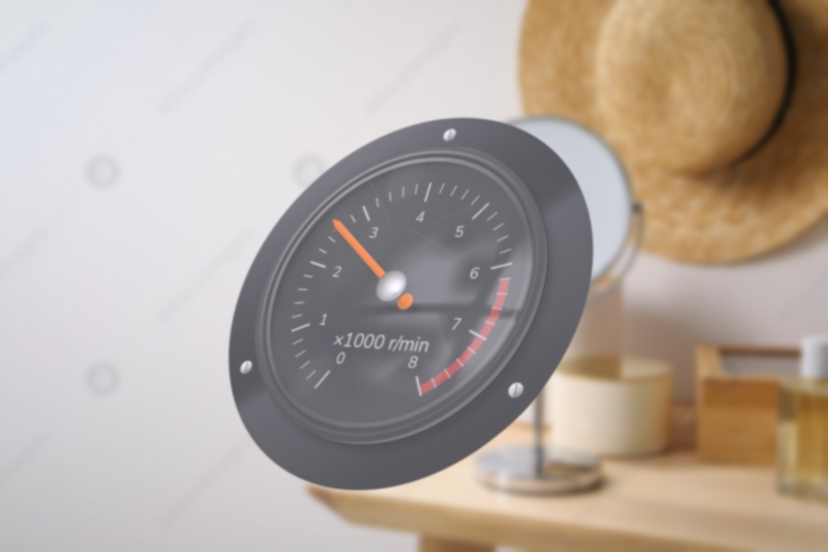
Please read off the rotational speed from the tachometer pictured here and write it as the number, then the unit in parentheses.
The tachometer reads 2600 (rpm)
